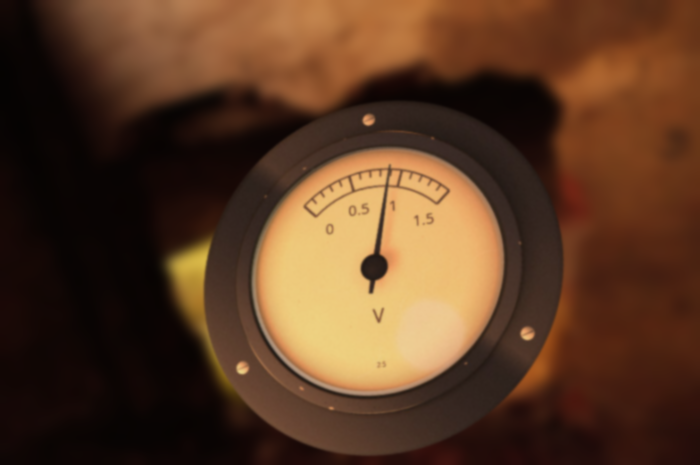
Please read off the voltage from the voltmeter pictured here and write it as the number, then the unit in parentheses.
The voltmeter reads 0.9 (V)
